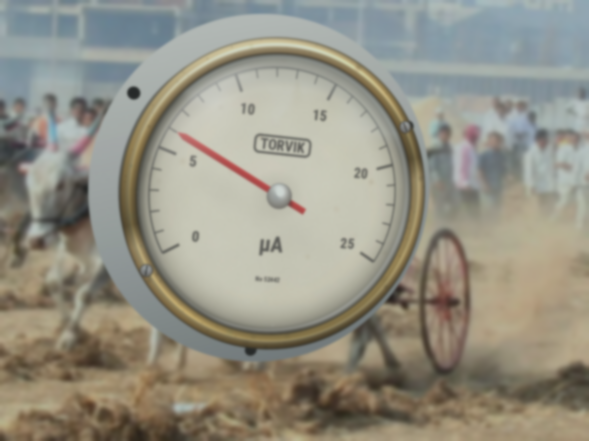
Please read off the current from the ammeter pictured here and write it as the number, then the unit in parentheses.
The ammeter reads 6 (µA)
